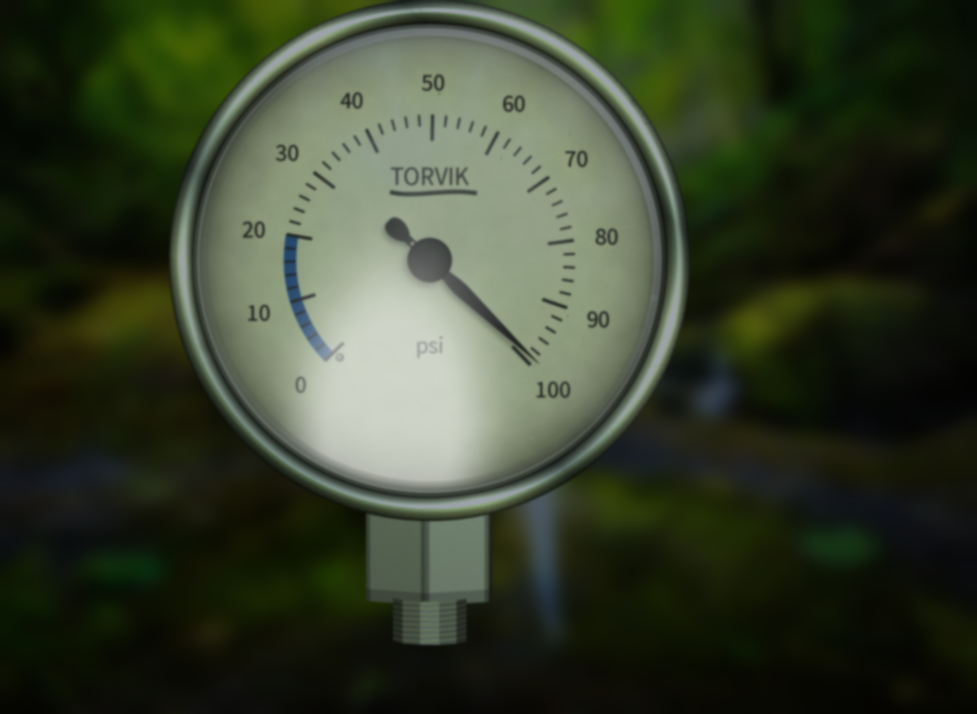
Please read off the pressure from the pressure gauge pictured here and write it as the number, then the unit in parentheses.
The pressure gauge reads 99 (psi)
